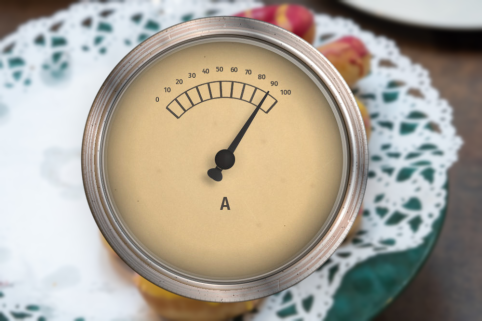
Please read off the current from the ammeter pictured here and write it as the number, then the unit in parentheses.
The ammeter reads 90 (A)
